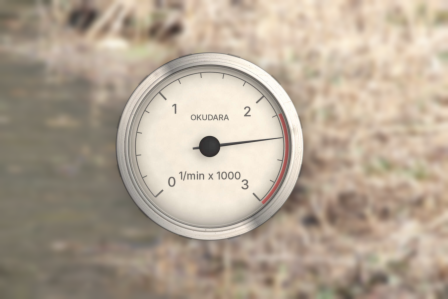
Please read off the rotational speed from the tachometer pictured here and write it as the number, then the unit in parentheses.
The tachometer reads 2400 (rpm)
